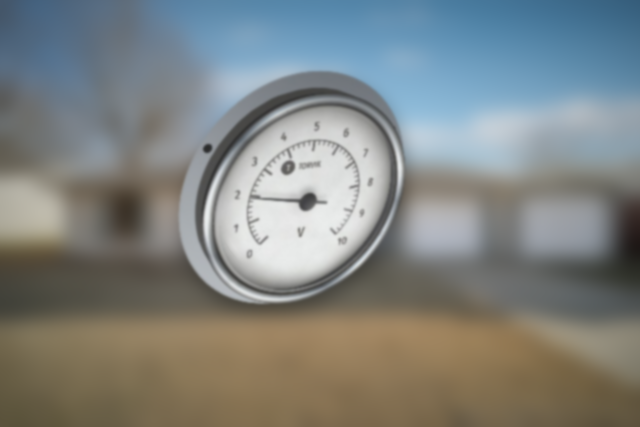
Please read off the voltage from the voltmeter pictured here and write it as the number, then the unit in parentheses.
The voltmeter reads 2 (V)
